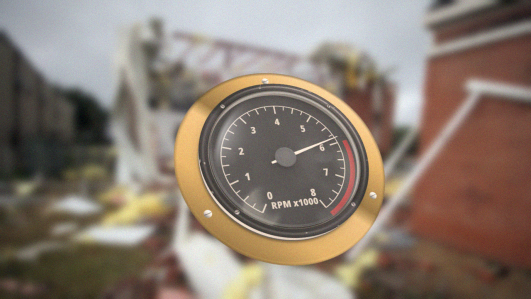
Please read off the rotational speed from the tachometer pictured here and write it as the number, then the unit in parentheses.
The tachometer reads 5875 (rpm)
